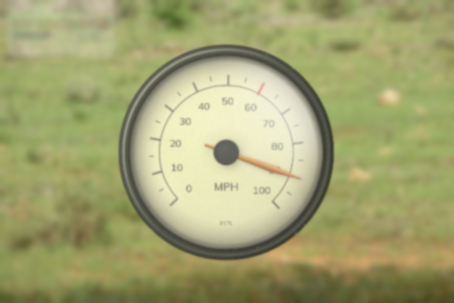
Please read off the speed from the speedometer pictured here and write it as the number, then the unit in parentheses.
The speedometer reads 90 (mph)
